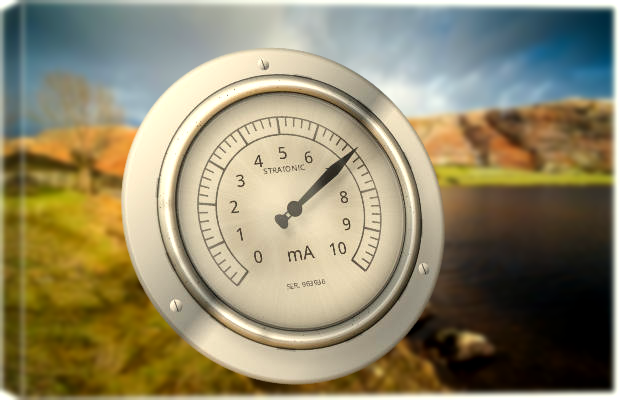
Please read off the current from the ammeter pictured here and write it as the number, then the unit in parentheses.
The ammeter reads 7 (mA)
